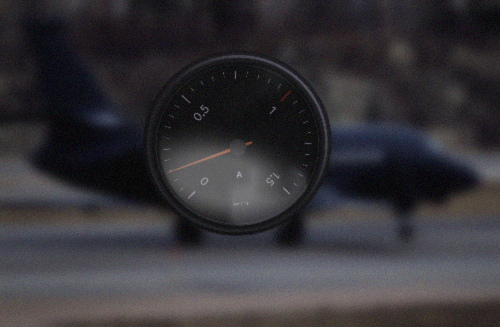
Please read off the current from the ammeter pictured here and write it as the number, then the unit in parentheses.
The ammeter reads 0.15 (A)
